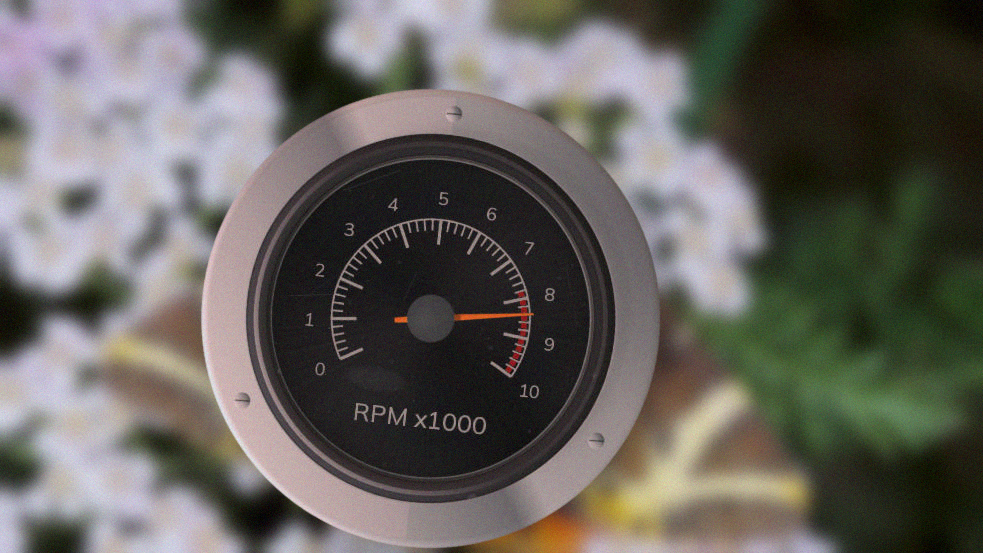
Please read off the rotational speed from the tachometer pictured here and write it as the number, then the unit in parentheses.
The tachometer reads 8400 (rpm)
